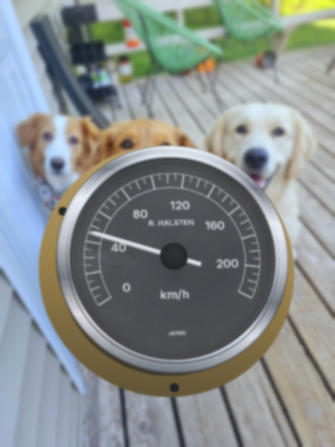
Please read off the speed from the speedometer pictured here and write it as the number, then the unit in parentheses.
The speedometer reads 45 (km/h)
